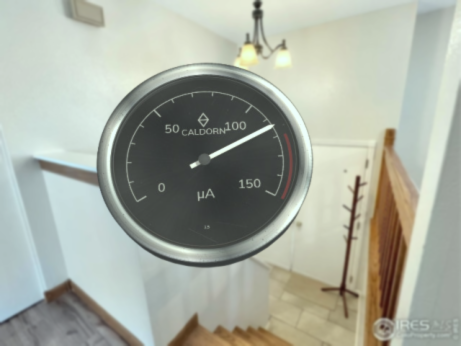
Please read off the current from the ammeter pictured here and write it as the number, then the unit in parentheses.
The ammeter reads 115 (µA)
